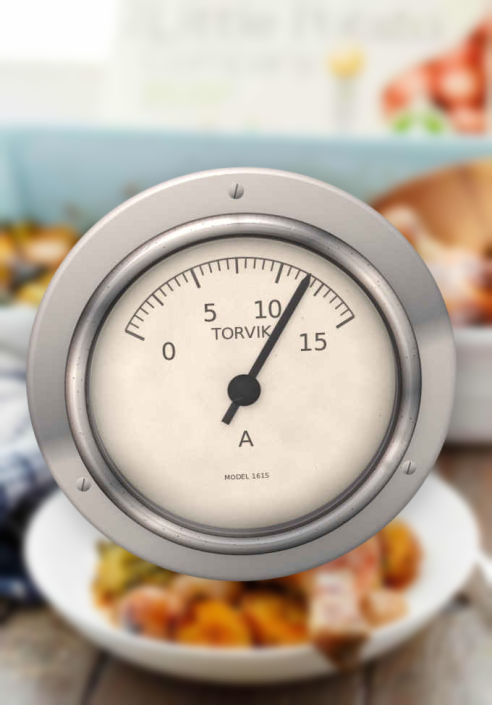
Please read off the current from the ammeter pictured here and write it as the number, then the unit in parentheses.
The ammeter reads 11.5 (A)
